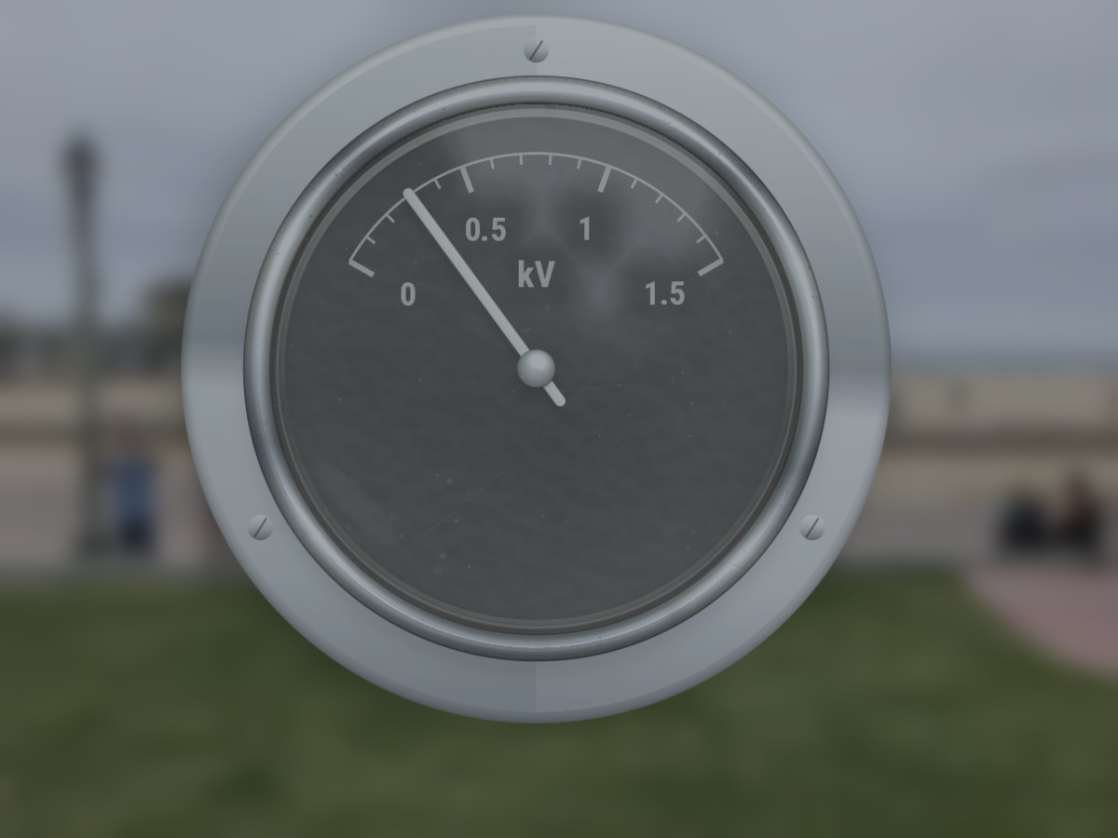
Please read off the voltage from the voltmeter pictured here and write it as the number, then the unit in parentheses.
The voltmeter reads 0.3 (kV)
